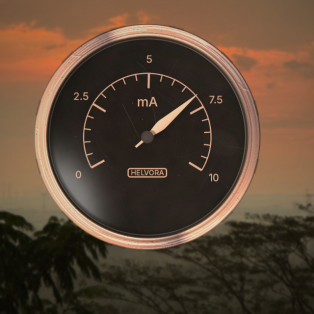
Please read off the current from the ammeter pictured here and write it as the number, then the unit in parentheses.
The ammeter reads 7 (mA)
